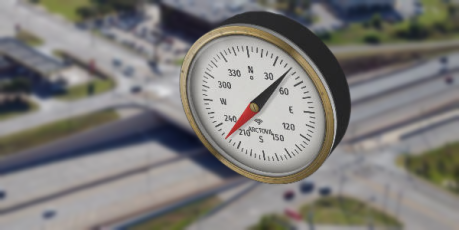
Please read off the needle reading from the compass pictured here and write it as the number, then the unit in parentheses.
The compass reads 225 (°)
